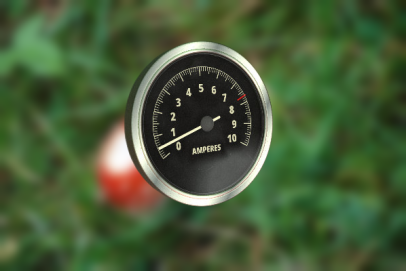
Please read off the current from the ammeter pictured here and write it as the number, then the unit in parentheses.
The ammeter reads 0.5 (A)
